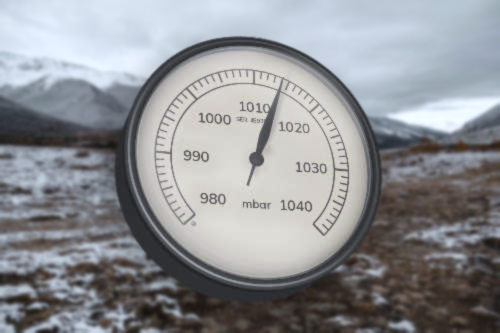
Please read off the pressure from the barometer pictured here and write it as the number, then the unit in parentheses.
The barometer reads 1014 (mbar)
